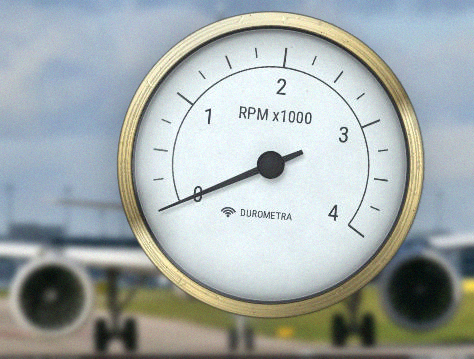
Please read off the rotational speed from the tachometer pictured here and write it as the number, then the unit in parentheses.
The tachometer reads 0 (rpm)
